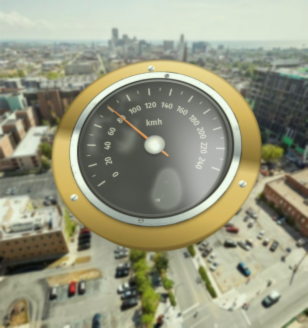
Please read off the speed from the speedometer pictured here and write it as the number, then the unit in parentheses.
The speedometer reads 80 (km/h)
